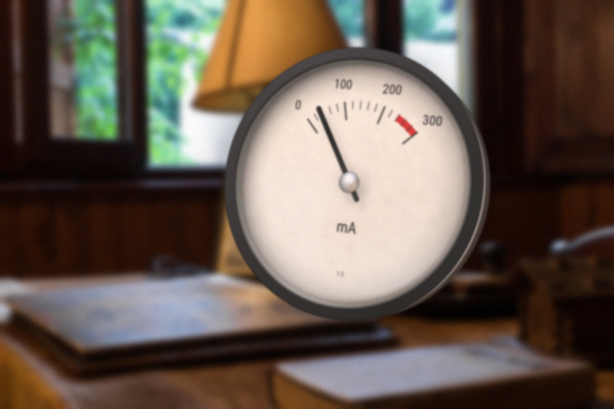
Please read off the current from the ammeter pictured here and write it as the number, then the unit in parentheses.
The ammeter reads 40 (mA)
